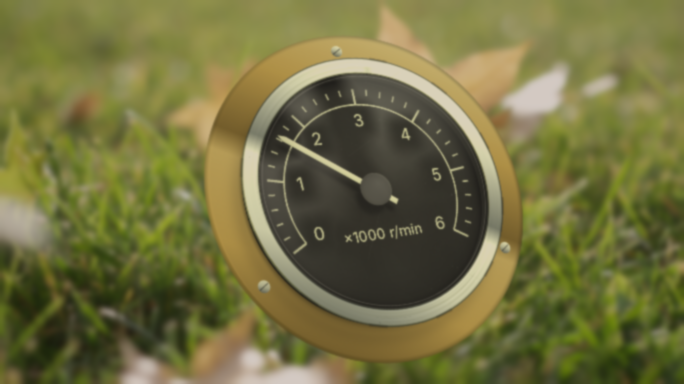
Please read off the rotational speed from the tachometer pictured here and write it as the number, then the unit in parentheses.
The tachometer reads 1600 (rpm)
